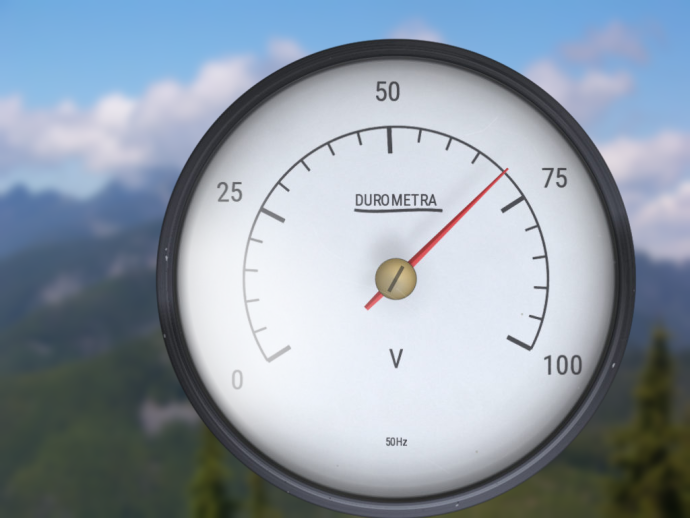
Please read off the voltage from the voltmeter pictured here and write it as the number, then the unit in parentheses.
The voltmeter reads 70 (V)
